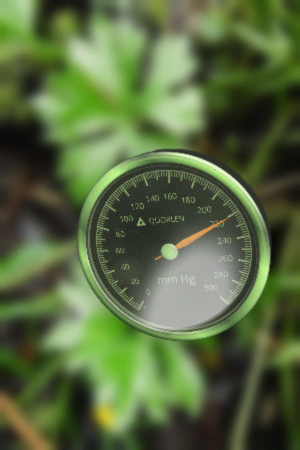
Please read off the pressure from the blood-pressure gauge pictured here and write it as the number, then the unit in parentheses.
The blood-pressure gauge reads 220 (mmHg)
